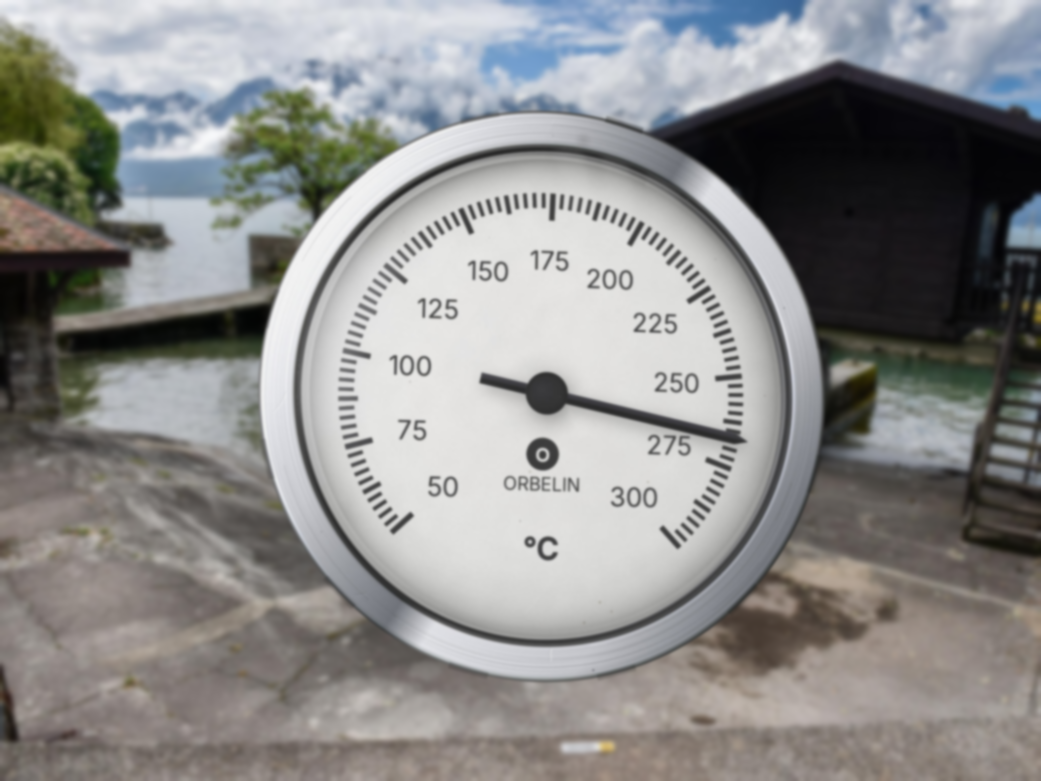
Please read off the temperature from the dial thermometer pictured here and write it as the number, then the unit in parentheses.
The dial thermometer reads 267.5 (°C)
